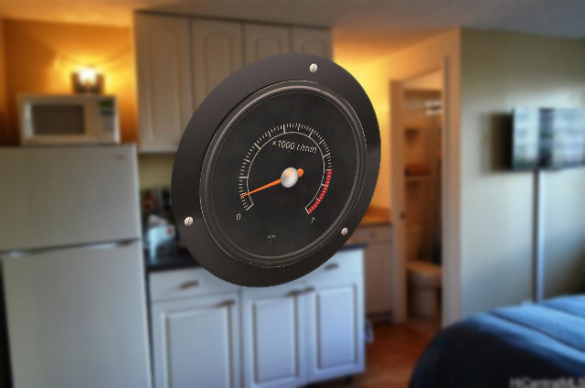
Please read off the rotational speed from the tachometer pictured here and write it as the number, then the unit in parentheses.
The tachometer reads 500 (rpm)
